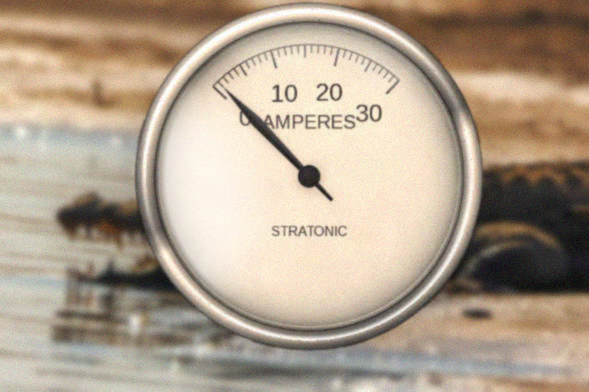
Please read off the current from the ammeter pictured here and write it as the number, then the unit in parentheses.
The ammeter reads 1 (A)
